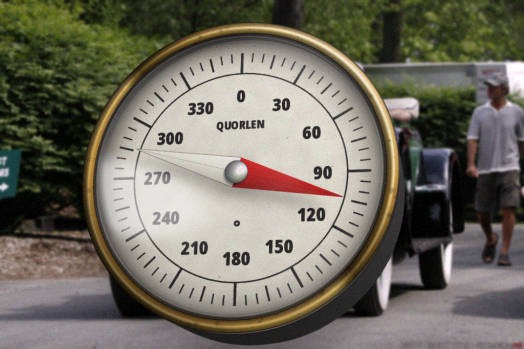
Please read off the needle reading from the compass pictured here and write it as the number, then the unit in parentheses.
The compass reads 105 (°)
